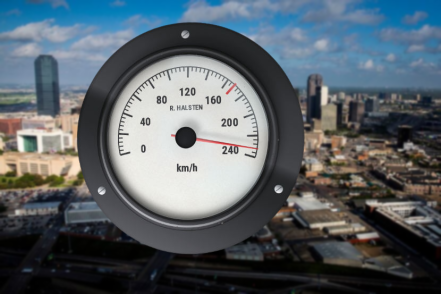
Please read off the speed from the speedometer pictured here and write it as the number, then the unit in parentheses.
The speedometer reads 232 (km/h)
